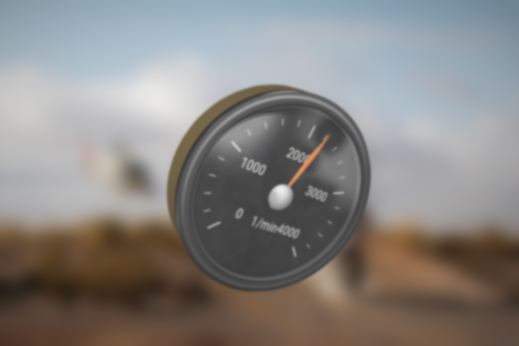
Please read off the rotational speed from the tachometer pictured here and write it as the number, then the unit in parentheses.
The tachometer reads 2200 (rpm)
